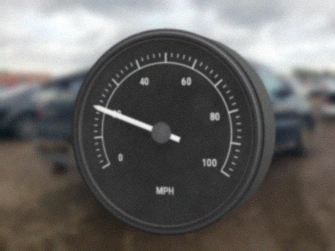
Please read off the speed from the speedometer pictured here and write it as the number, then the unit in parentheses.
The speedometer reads 20 (mph)
